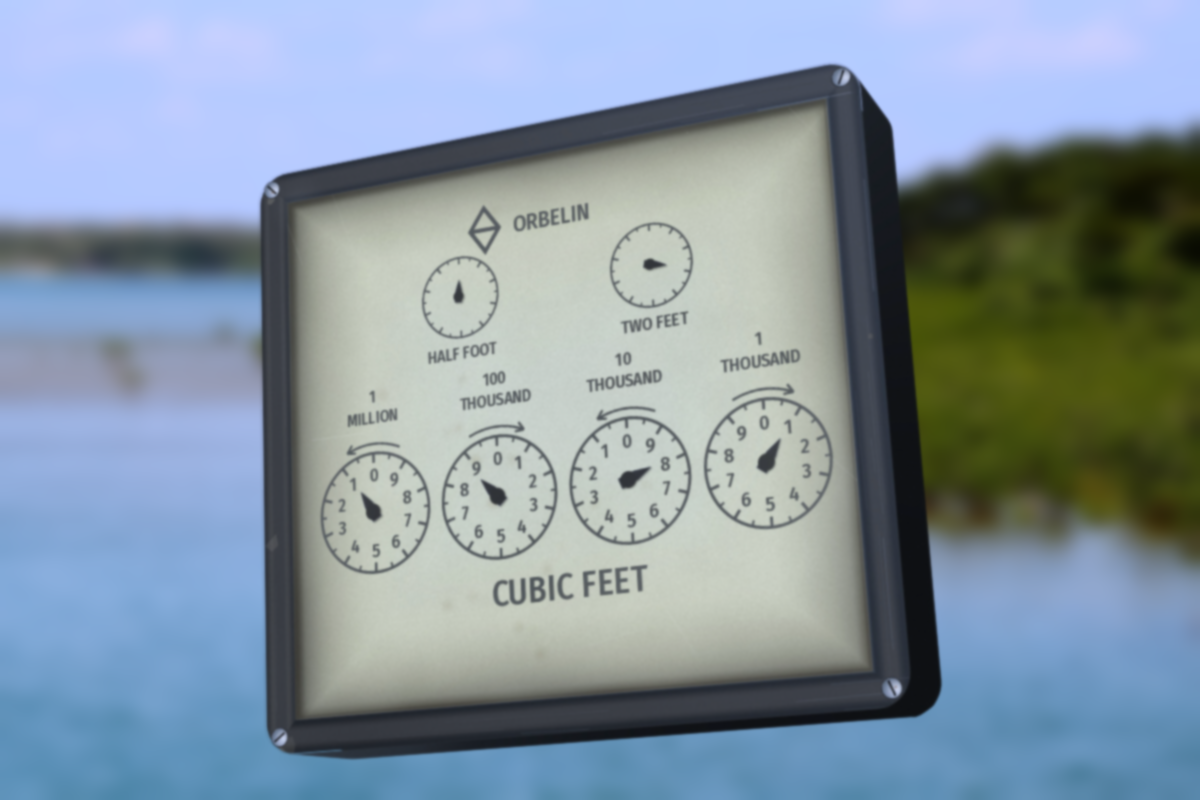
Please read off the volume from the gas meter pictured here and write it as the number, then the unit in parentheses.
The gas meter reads 88100 (ft³)
